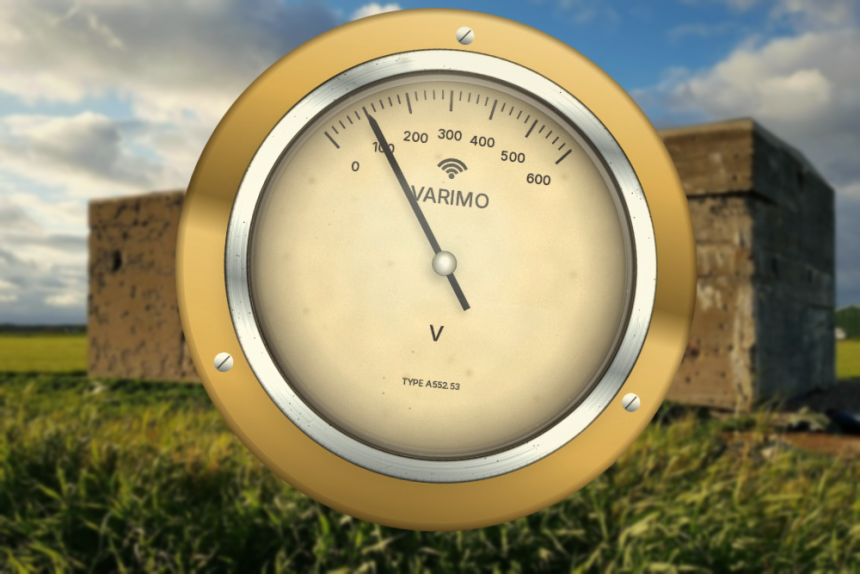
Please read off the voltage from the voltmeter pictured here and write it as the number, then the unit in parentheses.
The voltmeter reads 100 (V)
